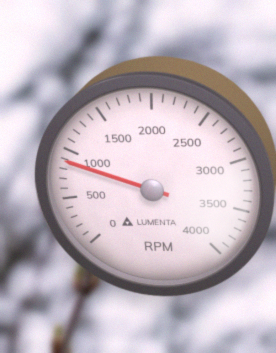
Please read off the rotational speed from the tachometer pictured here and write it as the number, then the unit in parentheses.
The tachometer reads 900 (rpm)
